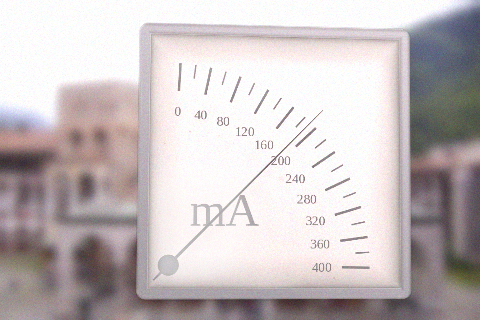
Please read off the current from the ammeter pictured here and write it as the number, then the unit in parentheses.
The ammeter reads 190 (mA)
